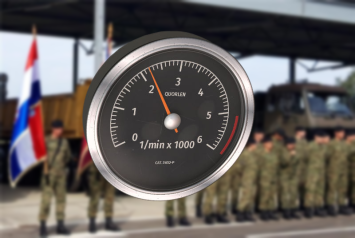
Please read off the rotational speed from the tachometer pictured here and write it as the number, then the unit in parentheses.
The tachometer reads 2200 (rpm)
